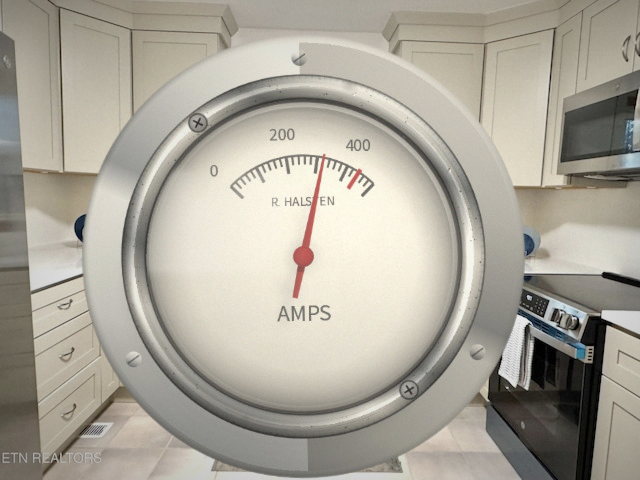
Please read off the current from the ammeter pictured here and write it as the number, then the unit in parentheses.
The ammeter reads 320 (A)
